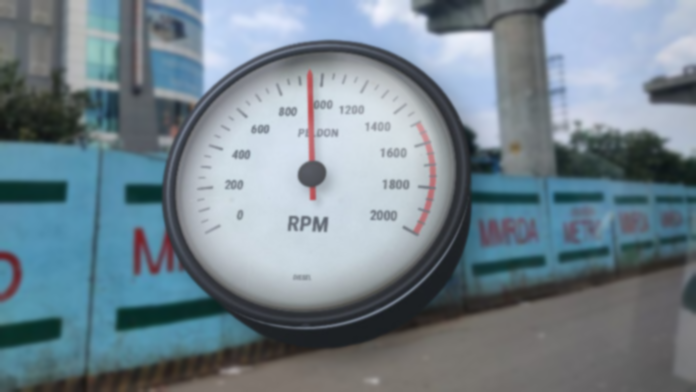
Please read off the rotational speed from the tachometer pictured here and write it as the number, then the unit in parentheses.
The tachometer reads 950 (rpm)
